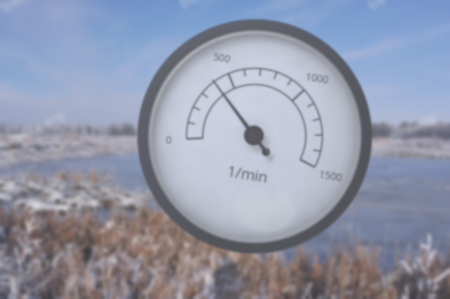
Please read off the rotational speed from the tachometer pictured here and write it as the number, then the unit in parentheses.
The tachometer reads 400 (rpm)
